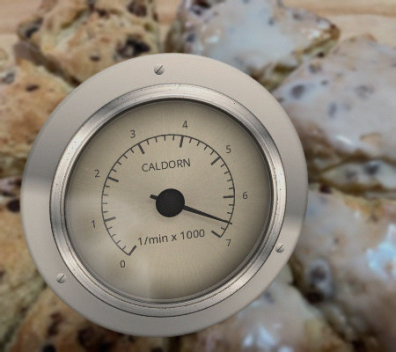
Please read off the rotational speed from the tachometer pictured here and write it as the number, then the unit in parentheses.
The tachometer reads 6600 (rpm)
